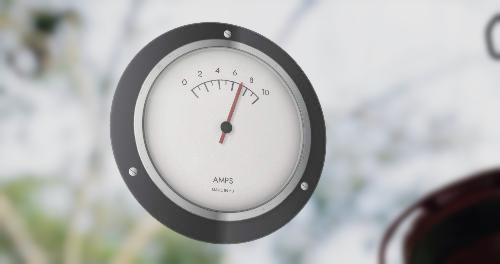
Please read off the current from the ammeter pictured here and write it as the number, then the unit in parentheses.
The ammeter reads 7 (A)
